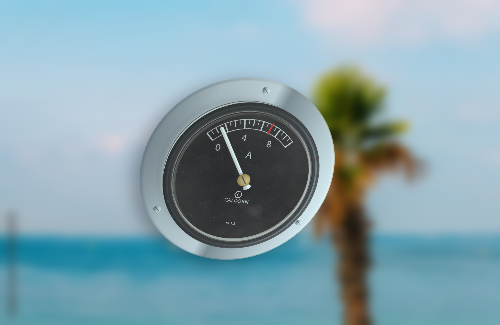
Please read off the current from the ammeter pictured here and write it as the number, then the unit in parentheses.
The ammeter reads 1.5 (A)
